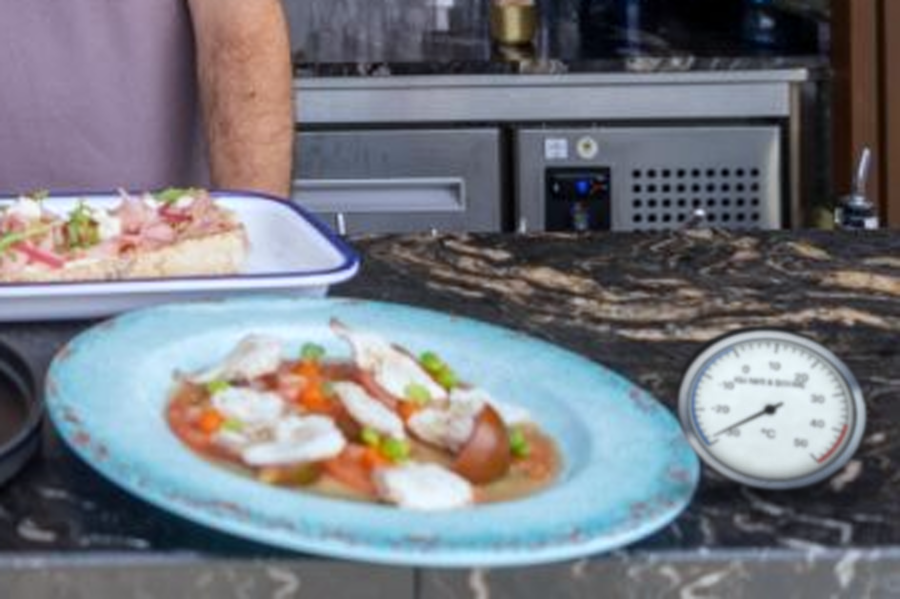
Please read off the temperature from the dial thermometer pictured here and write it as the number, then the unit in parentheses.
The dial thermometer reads -28 (°C)
